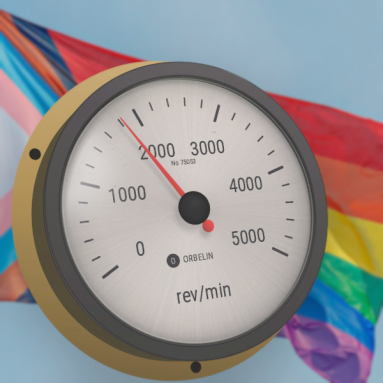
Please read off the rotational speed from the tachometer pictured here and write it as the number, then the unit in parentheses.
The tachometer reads 1800 (rpm)
